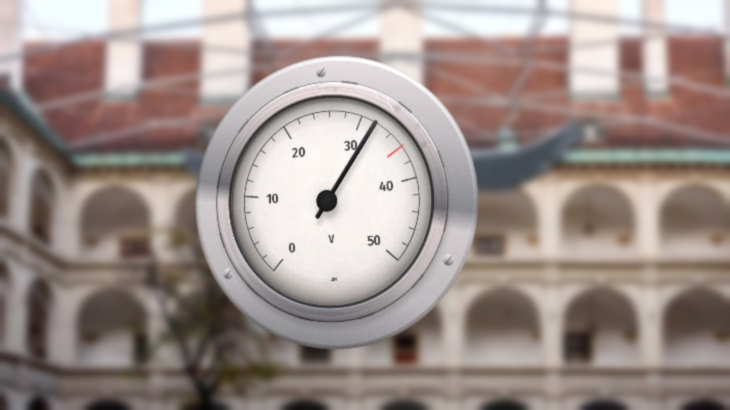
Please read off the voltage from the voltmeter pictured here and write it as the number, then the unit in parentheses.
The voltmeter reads 32 (V)
